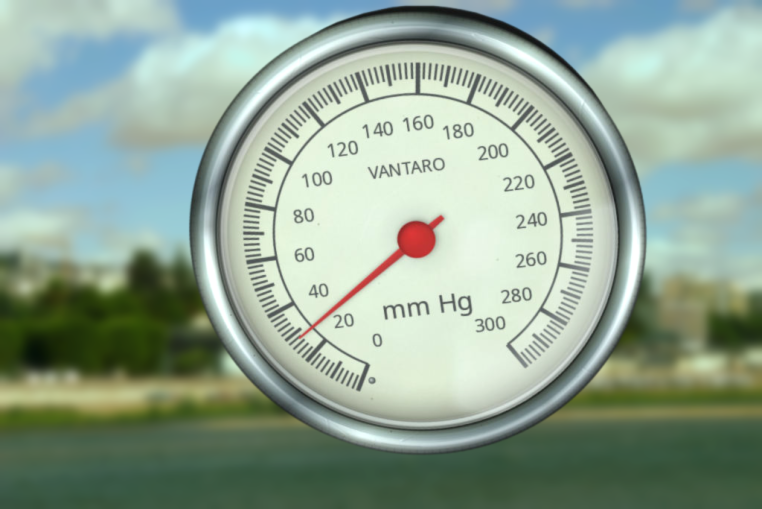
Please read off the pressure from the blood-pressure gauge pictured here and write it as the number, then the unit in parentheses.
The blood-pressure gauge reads 28 (mmHg)
